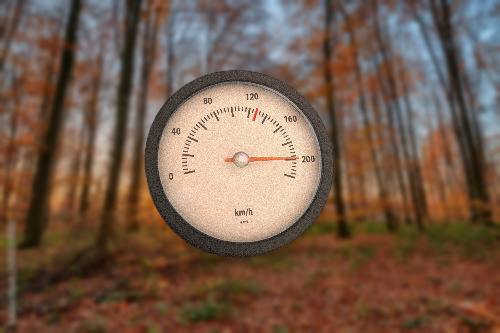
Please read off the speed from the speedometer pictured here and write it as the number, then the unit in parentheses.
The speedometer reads 200 (km/h)
